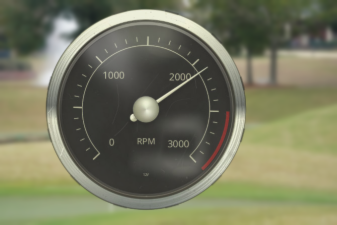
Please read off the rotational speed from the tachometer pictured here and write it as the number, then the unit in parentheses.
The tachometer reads 2100 (rpm)
